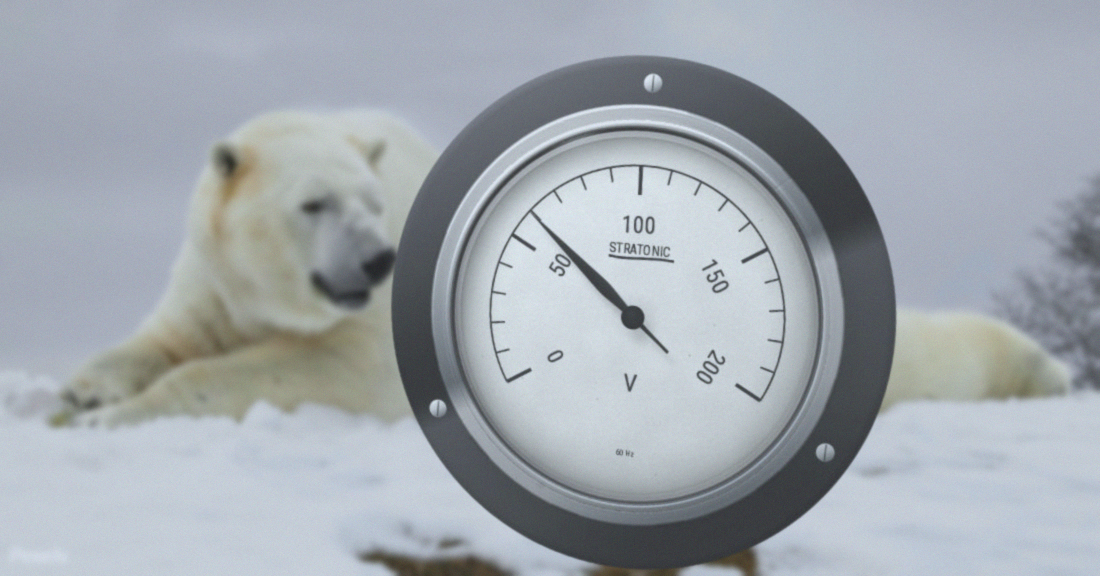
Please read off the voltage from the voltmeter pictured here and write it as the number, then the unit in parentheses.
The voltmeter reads 60 (V)
